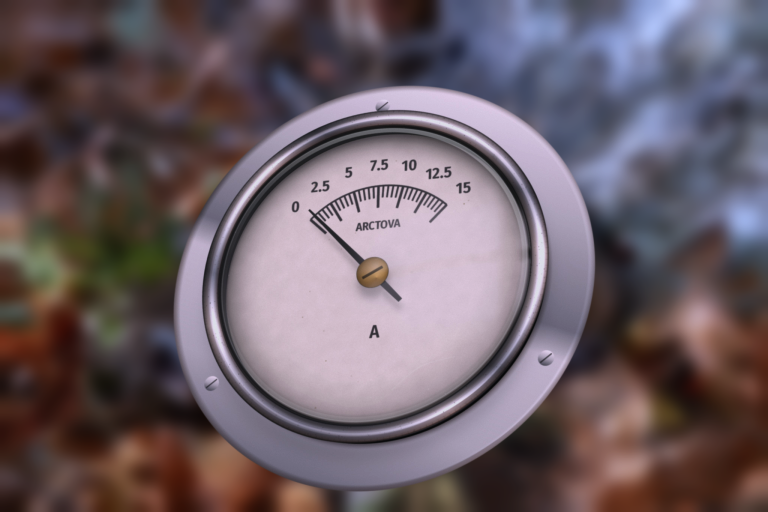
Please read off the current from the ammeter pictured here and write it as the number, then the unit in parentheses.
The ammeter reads 0.5 (A)
